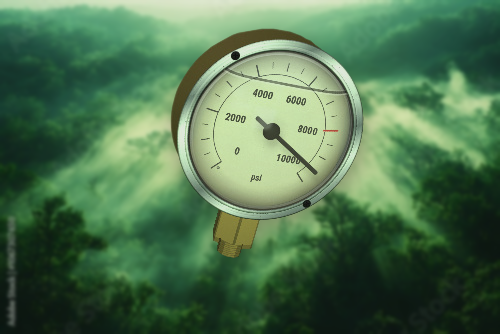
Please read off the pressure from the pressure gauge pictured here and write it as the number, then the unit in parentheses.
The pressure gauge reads 9500 (psi)
